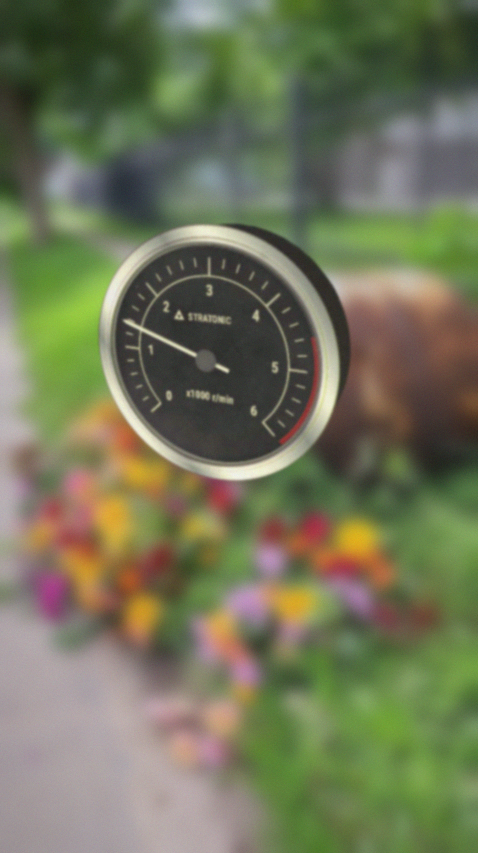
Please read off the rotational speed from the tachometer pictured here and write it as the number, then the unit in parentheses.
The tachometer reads 1400 (rpm)
